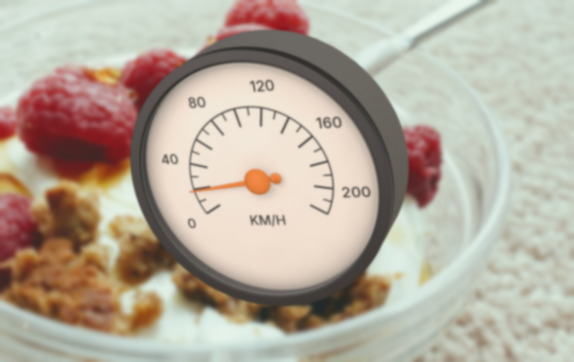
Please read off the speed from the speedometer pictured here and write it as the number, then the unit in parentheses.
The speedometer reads 20 (km/h)
